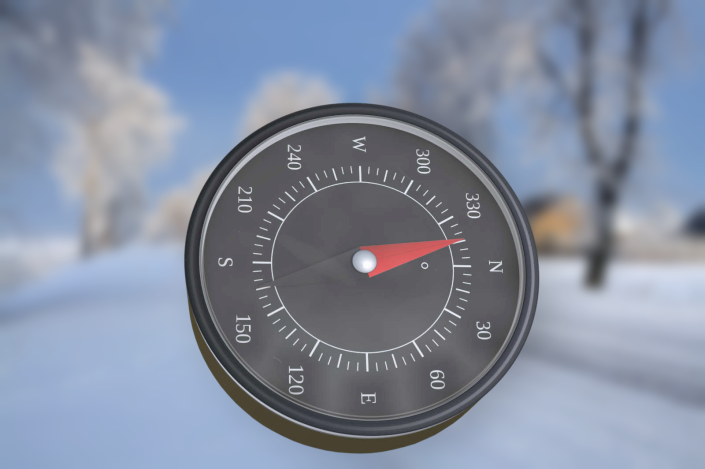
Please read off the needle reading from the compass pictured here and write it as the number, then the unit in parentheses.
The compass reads 345 (°)
